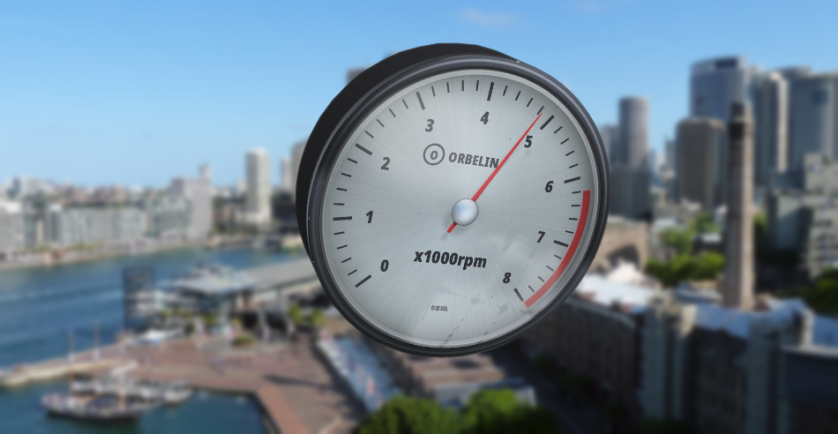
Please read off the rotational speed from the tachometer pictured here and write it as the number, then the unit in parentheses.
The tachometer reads 4800 (rpm)
